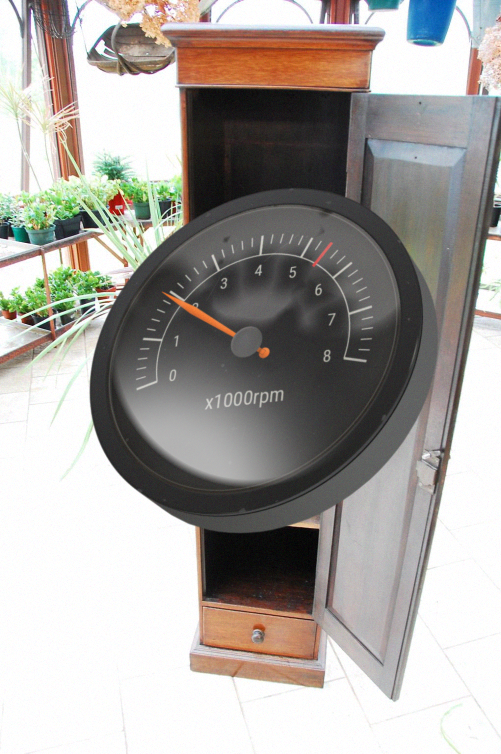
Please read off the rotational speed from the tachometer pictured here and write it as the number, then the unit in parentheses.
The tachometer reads 1900 (rpm)
